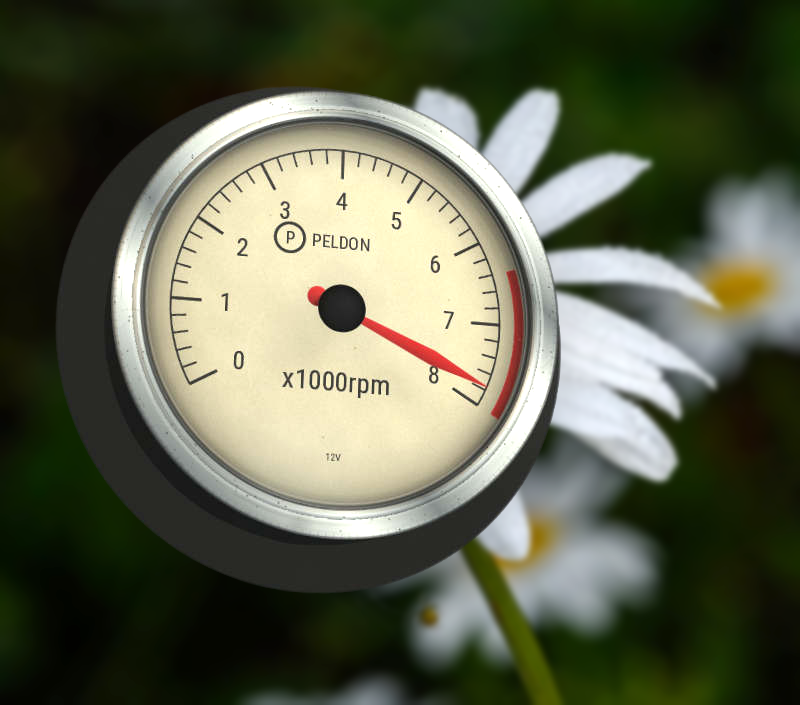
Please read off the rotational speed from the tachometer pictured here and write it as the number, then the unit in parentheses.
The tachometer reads 7800 (rpm)
